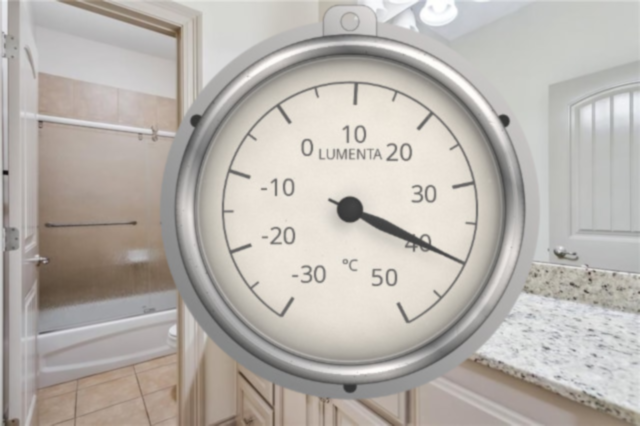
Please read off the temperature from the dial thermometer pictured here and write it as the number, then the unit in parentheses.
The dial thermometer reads 40 (°C)
